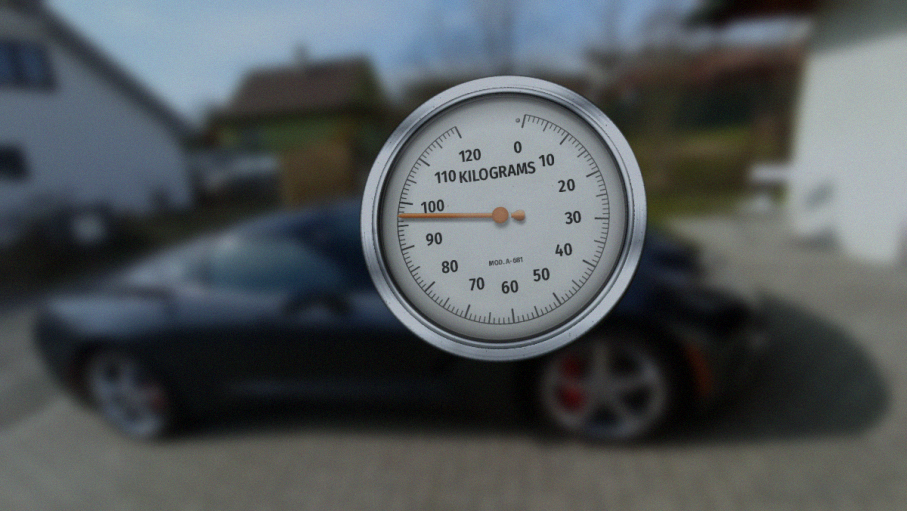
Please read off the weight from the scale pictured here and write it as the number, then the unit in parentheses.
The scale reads 97 (kg)
